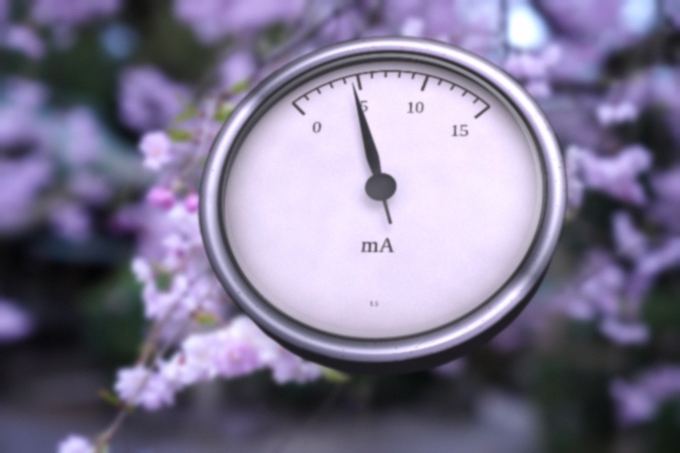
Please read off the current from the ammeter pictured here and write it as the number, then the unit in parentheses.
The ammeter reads 4.5 (mA)
